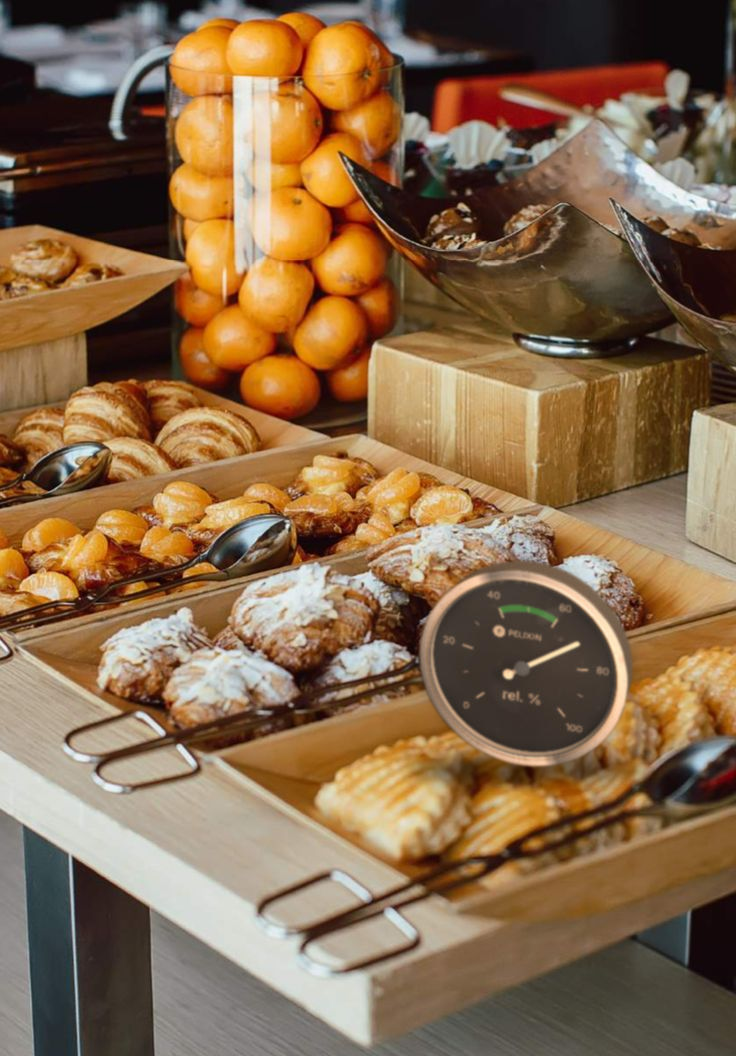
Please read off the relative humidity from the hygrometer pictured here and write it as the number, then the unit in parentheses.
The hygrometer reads 70 (%)
